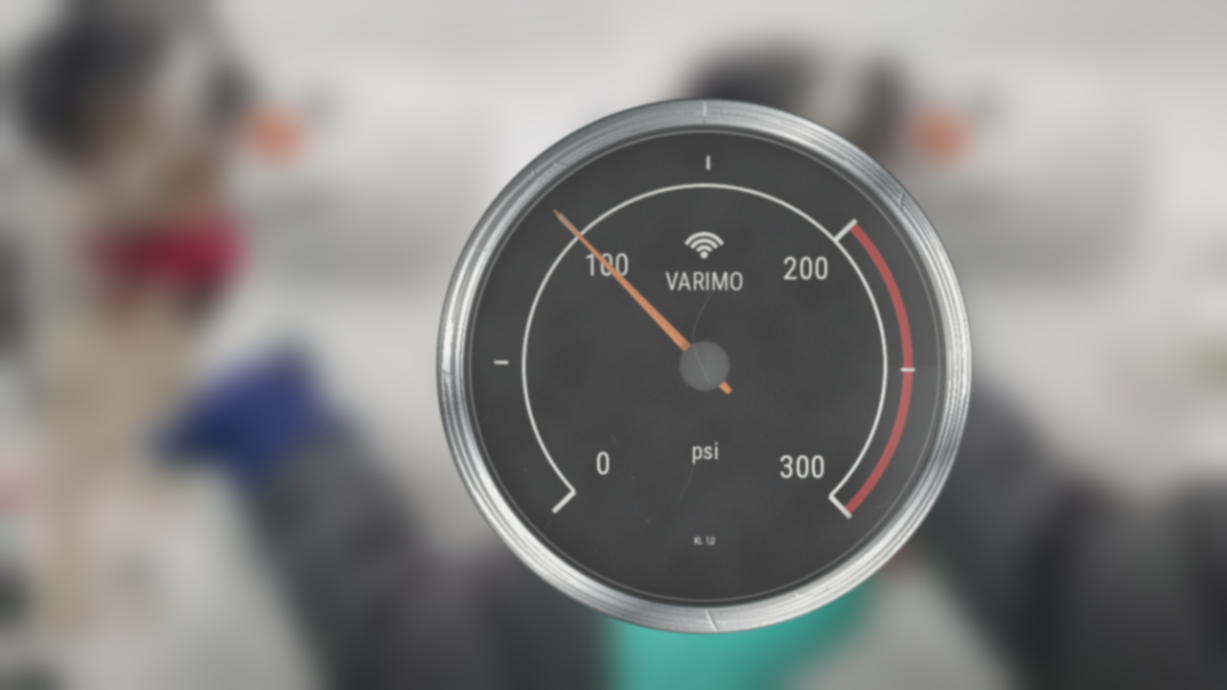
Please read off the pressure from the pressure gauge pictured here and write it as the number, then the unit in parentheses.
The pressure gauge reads 100 (psi)
